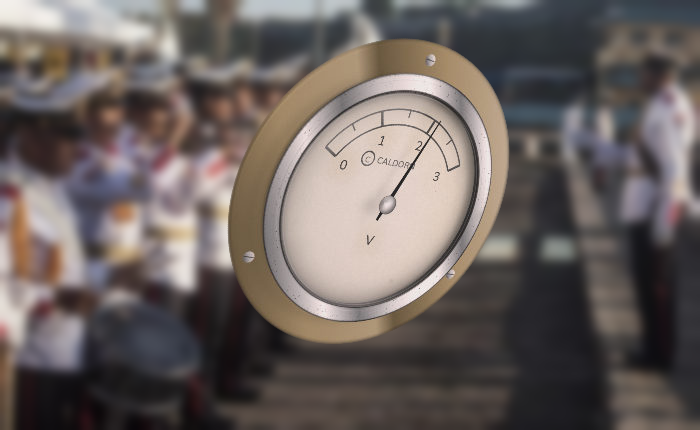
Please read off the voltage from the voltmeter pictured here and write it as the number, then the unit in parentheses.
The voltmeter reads 2 (V)
